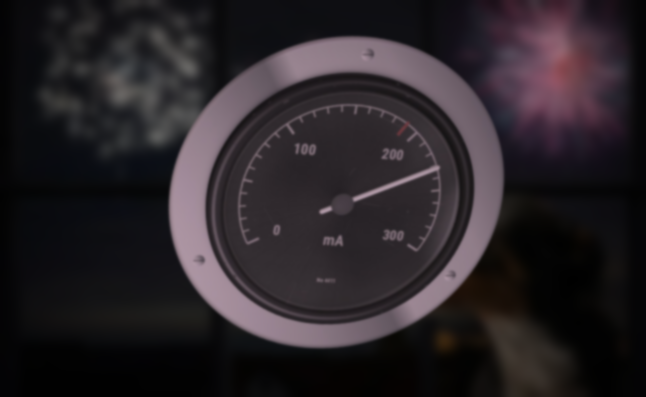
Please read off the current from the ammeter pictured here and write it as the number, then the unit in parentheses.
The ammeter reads 230 (mA)
